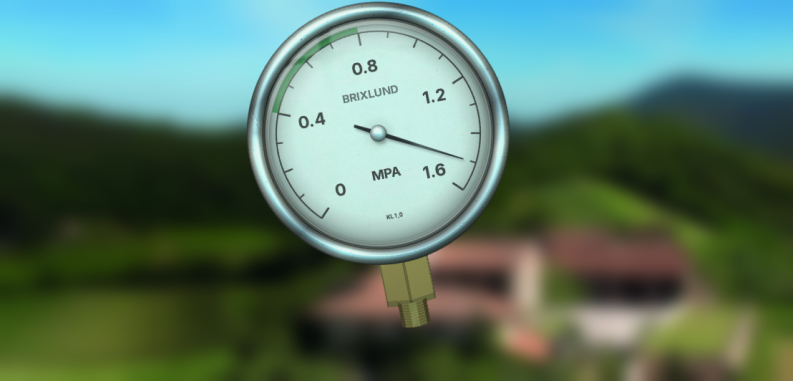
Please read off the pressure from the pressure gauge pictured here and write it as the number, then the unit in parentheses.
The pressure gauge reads 1.5 (MPa)
